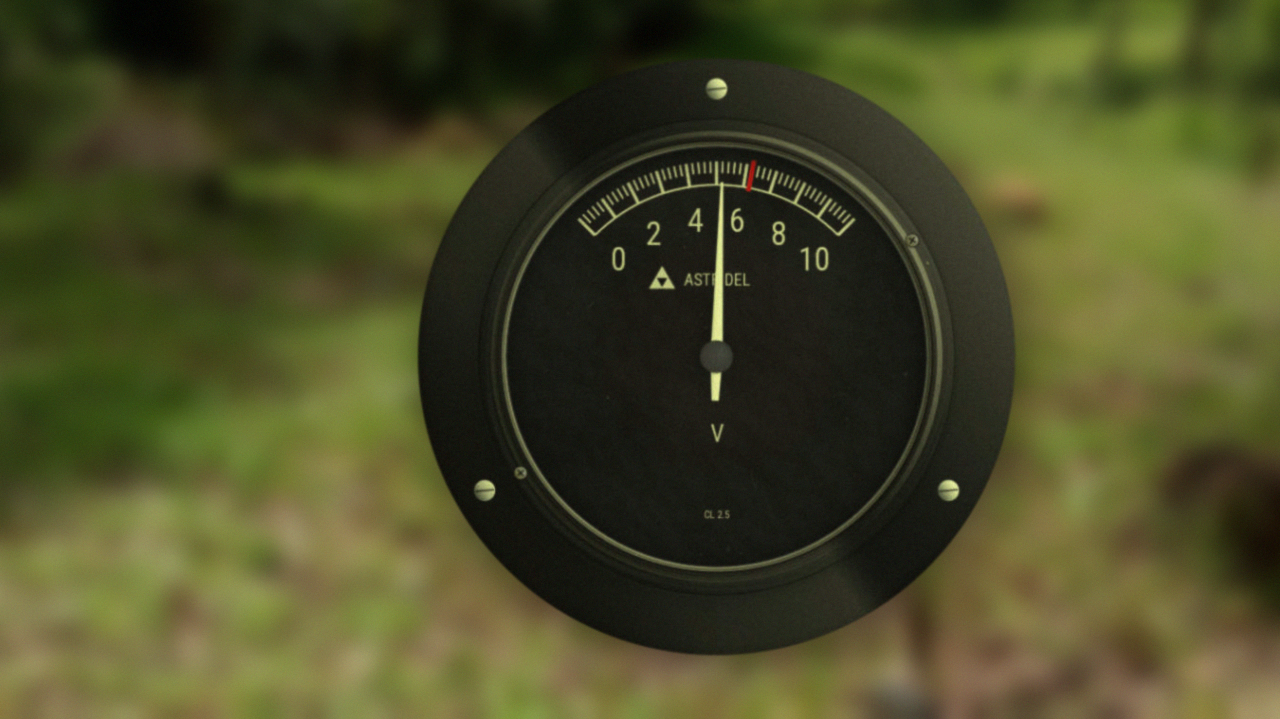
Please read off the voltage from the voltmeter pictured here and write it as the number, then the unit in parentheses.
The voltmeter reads 5.2 (V)
